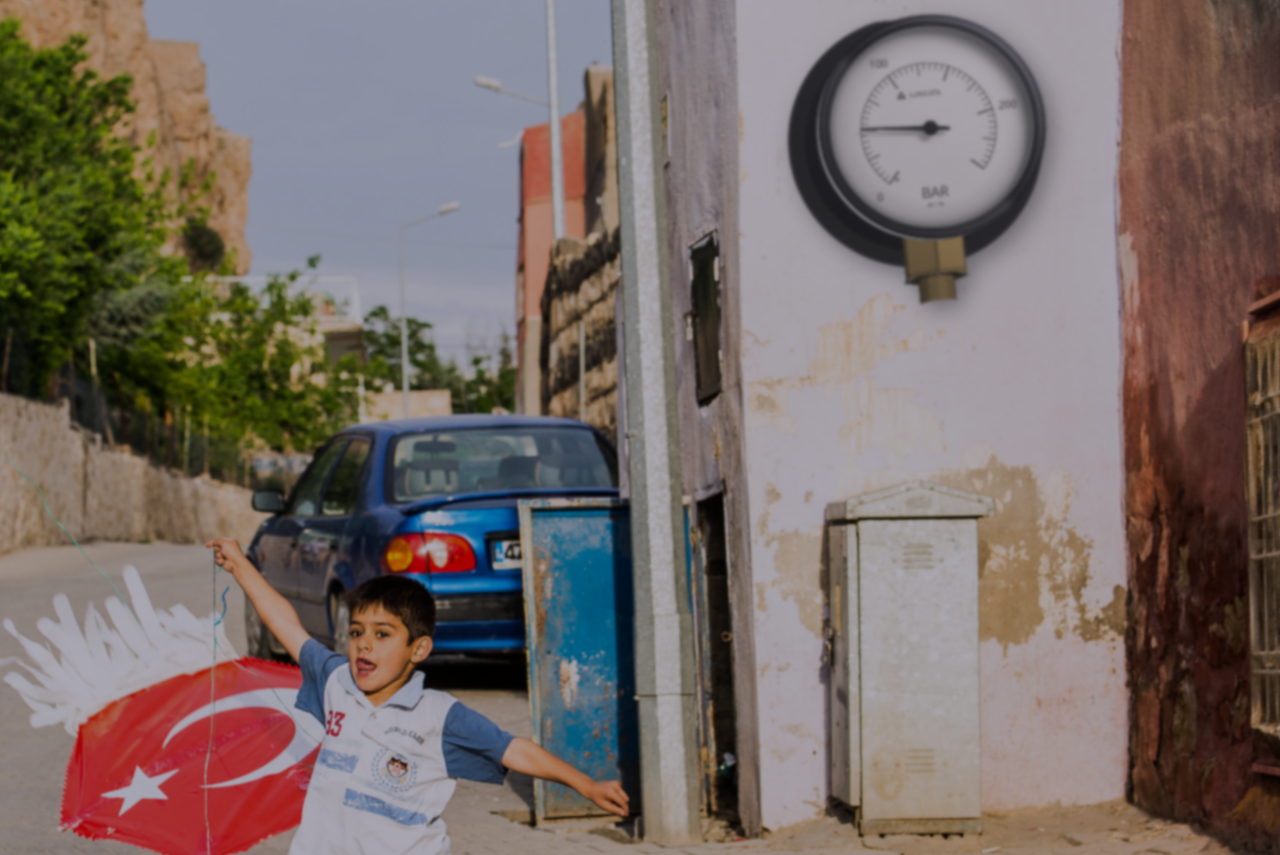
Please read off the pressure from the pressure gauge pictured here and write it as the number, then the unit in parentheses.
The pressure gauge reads 50 (bar)
